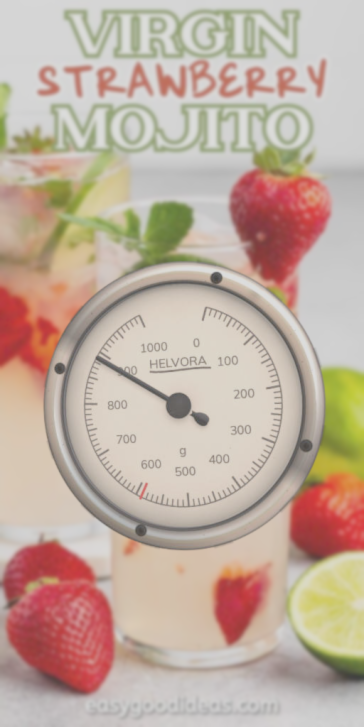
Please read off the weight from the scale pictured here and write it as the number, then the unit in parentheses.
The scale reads 890 (g)
